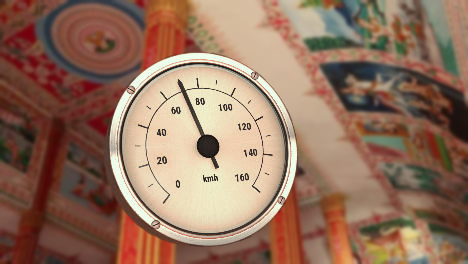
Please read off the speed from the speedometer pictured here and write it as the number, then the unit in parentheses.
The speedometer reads 70 (km/h)
